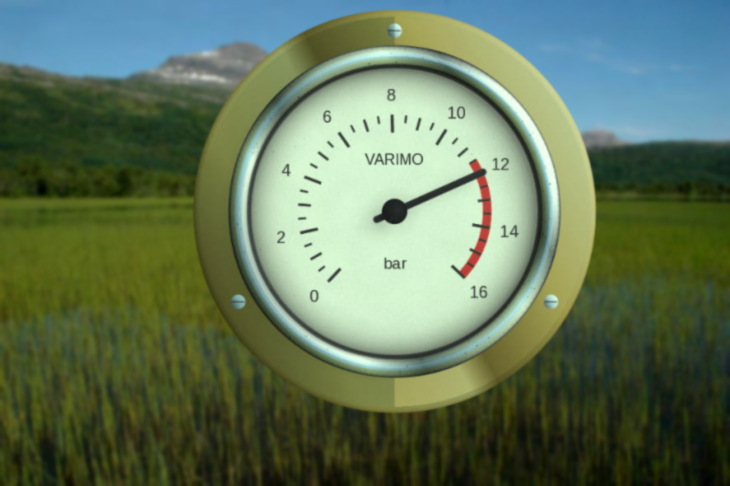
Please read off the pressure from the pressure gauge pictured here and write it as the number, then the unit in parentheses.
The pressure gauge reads 12 (bar)
